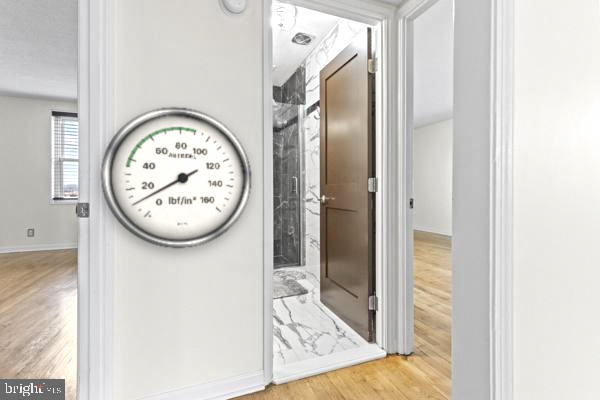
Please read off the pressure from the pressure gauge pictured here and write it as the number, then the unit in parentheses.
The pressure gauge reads 10 (psi)
